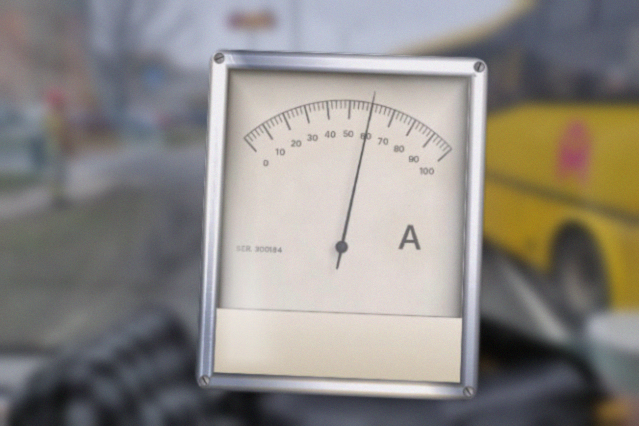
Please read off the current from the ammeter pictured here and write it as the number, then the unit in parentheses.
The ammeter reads 60 (A)
